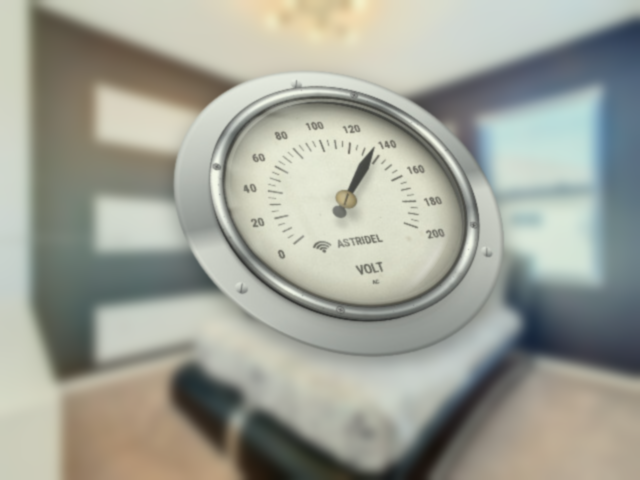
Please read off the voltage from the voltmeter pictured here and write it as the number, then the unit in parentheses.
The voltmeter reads 135 (V)
